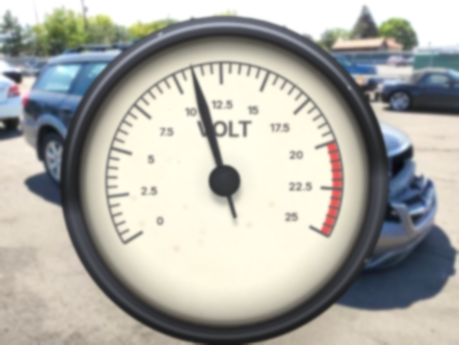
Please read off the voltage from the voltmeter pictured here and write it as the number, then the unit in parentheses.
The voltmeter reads 11 (V)
